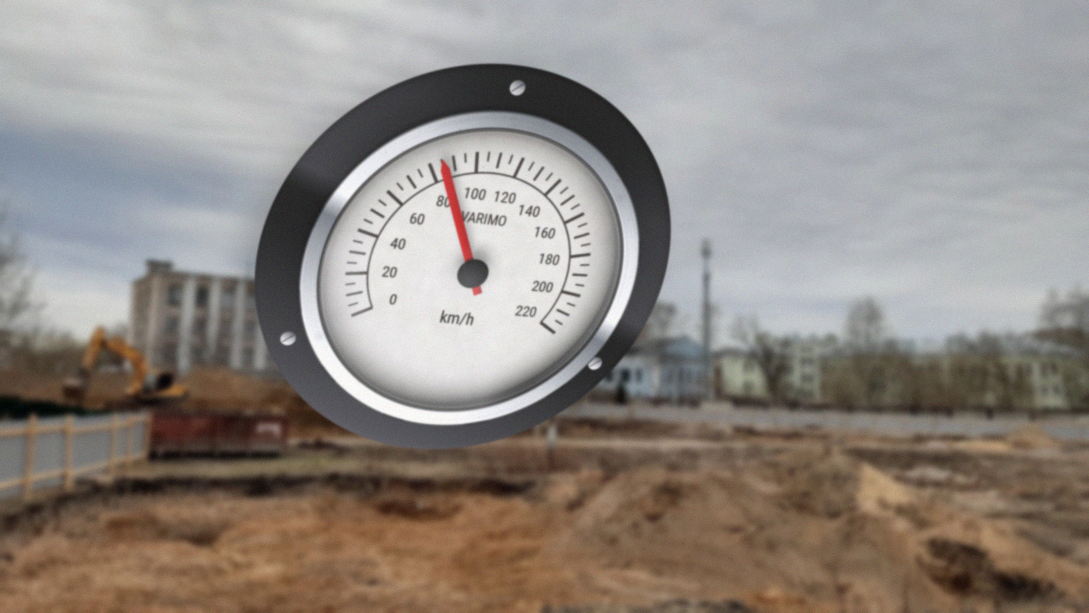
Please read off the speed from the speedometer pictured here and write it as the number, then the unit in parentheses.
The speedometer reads 85 (km/h)
